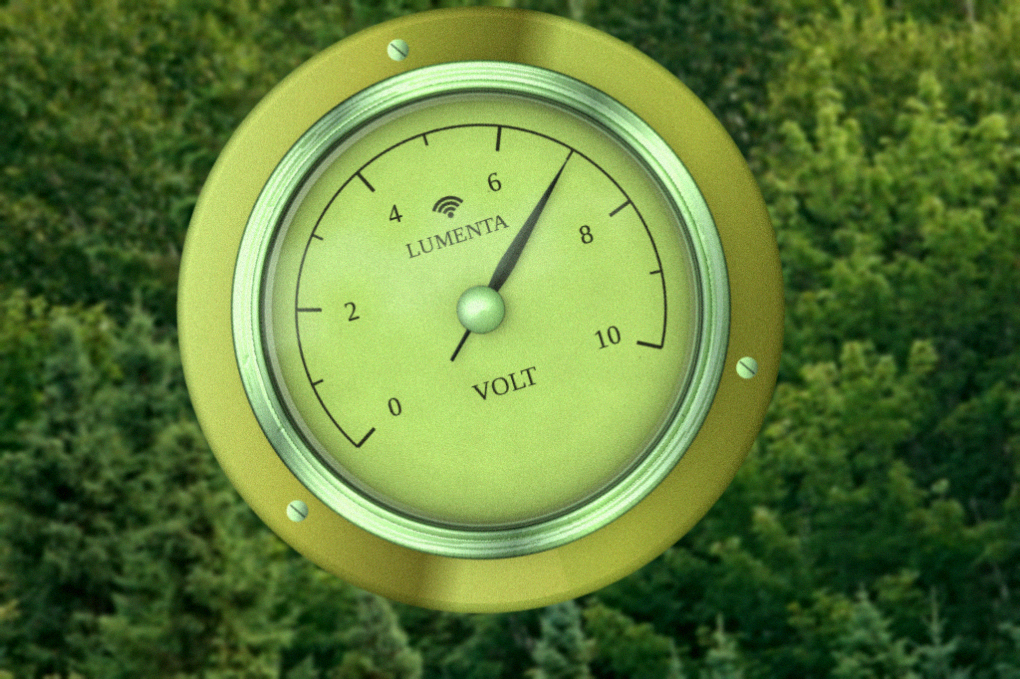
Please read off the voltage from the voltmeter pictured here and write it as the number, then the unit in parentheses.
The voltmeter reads 7 (V)
